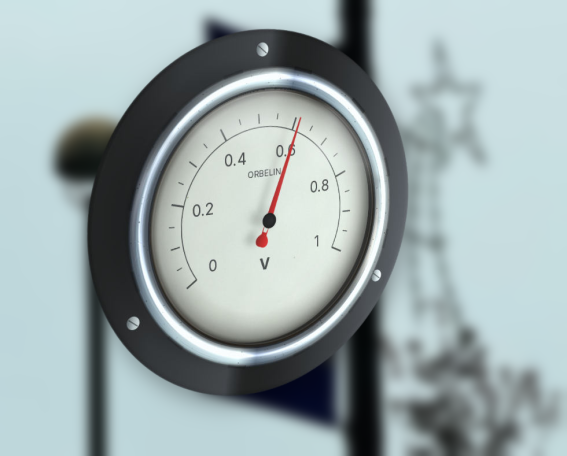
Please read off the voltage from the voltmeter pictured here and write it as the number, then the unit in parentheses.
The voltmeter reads 0.6 (V)
